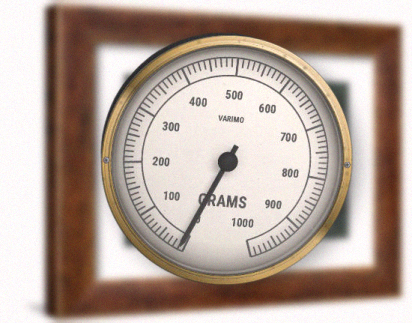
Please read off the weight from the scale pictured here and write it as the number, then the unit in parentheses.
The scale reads 10 (g)
